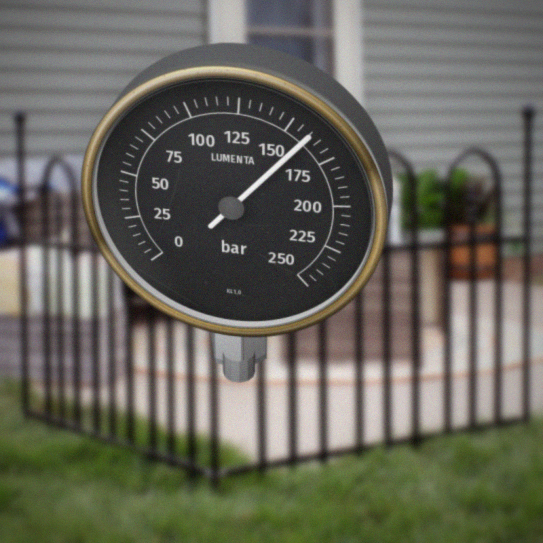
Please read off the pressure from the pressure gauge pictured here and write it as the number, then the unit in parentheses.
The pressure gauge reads 160 (bar)
